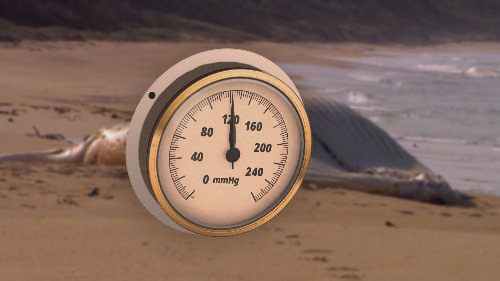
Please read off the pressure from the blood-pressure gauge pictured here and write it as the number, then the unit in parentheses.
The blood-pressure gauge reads 120 (mmHg)
